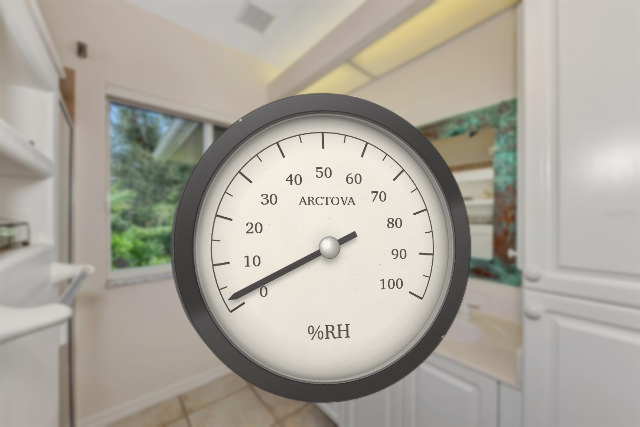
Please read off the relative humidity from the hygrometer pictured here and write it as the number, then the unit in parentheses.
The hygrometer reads 2.5 (%)
